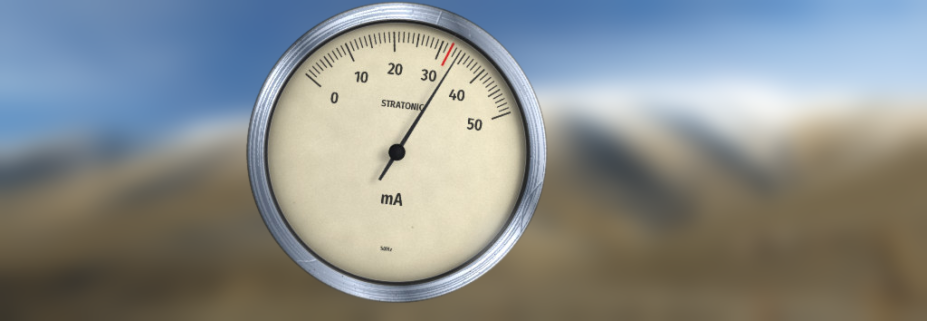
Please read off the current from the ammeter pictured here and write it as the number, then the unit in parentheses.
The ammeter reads 34 (mA)
